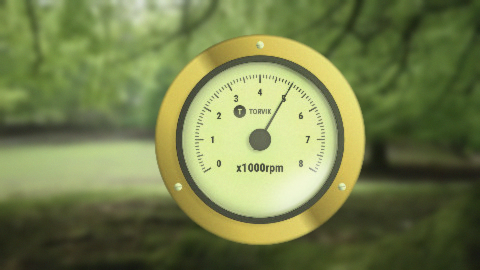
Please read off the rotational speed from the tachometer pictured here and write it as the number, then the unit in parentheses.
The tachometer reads 5000 (rpm)
